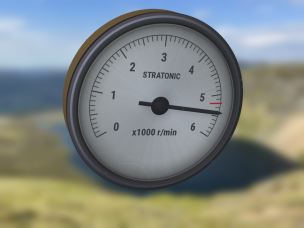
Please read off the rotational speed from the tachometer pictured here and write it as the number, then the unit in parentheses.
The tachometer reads 5400 (rpm)
